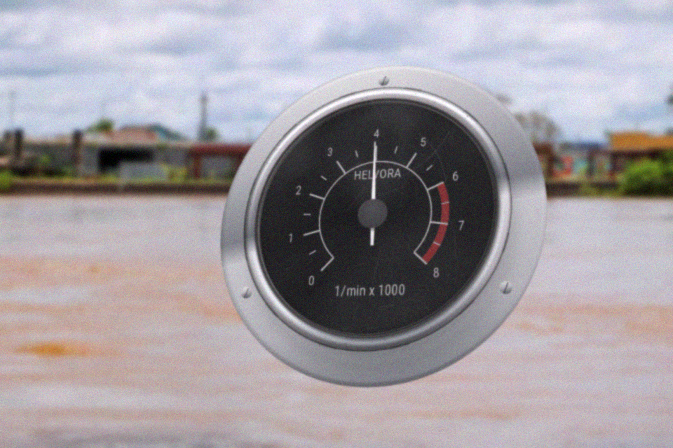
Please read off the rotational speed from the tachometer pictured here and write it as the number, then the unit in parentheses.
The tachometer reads 4000 (rpm)
